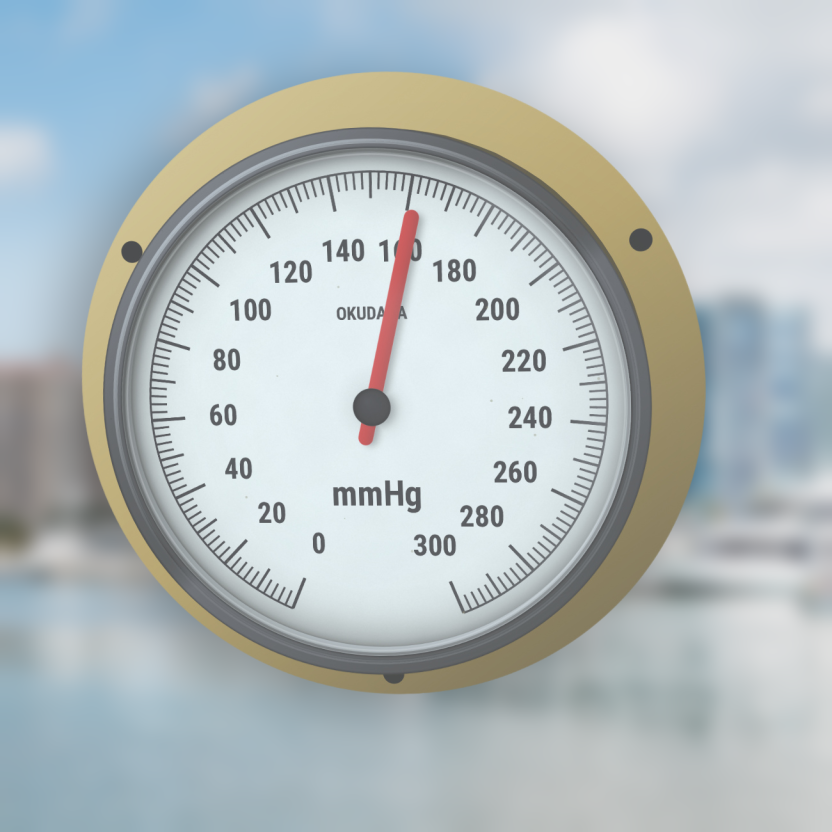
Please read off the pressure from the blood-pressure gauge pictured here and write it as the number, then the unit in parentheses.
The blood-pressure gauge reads 162 (mmHg)
